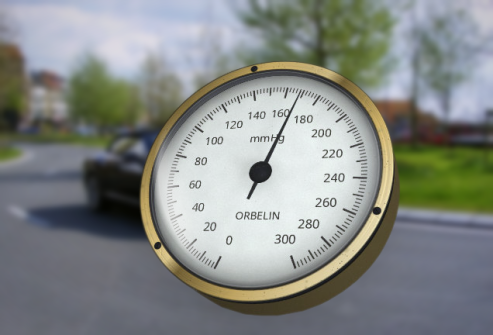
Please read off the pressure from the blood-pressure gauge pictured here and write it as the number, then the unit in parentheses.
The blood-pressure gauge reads 170 (mmHg)
